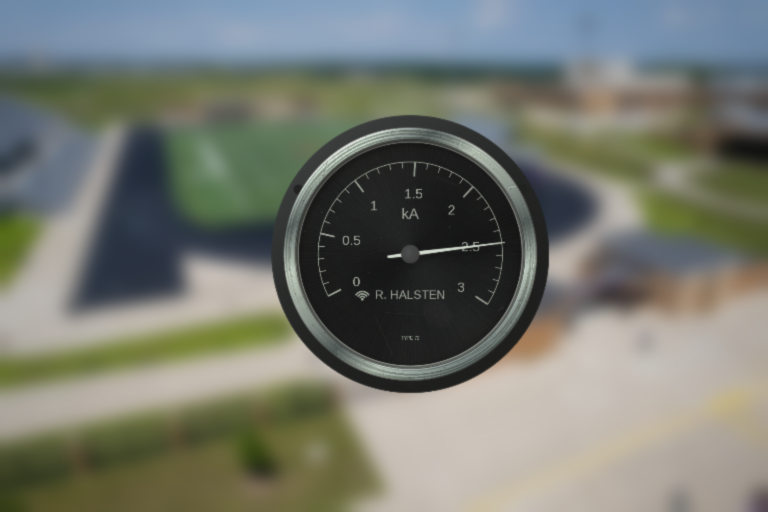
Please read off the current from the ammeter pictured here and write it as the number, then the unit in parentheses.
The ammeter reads 2.5 (kA)
